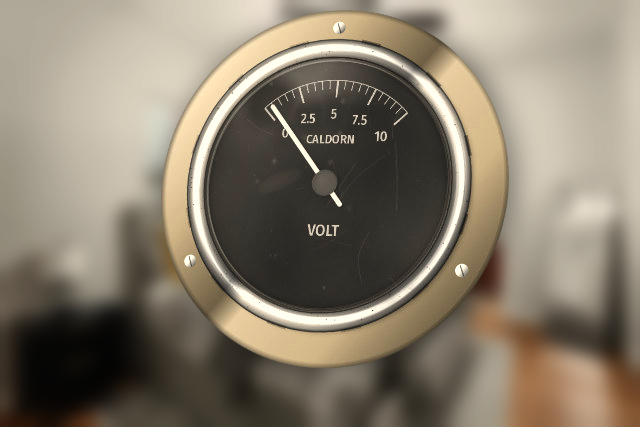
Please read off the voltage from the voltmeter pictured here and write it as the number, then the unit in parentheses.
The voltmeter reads 0.5 (V)
